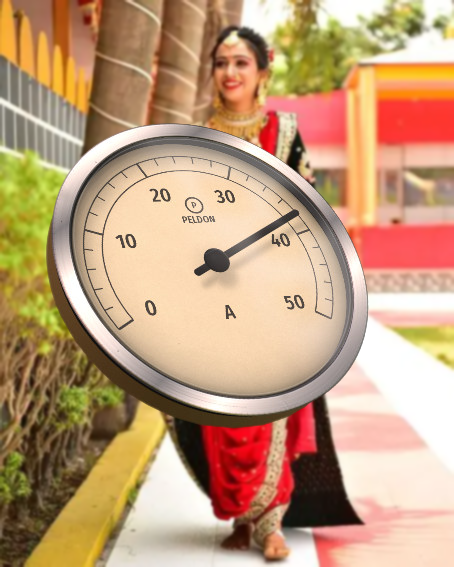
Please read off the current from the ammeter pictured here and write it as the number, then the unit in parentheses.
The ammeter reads 38 (A)
